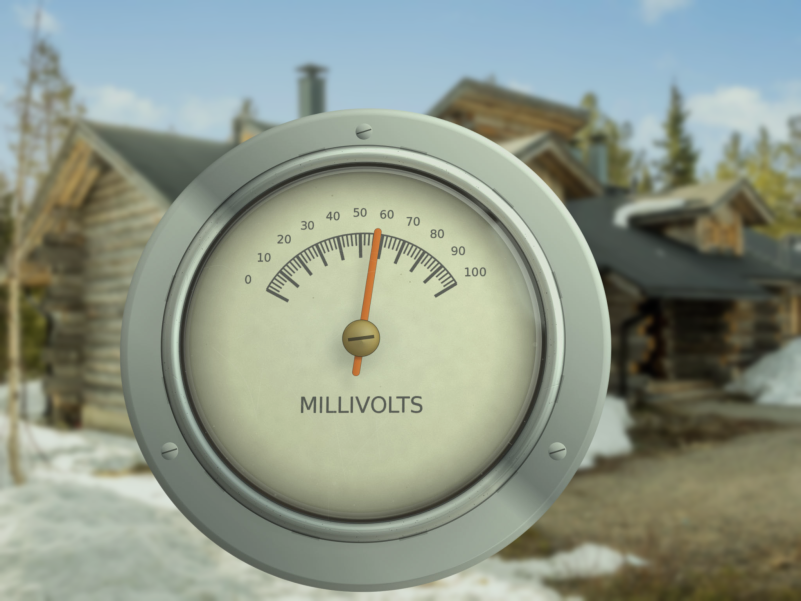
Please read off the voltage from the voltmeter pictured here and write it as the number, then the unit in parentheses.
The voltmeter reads 58 (mV)
